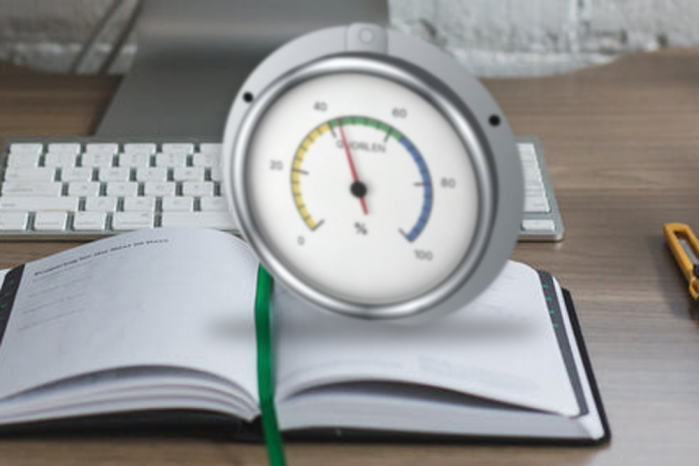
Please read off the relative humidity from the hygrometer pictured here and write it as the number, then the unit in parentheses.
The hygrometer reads 44 (%)
